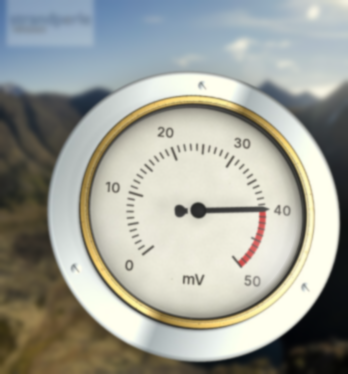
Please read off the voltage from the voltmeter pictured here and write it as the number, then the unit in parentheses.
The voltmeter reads 40 (mV)
